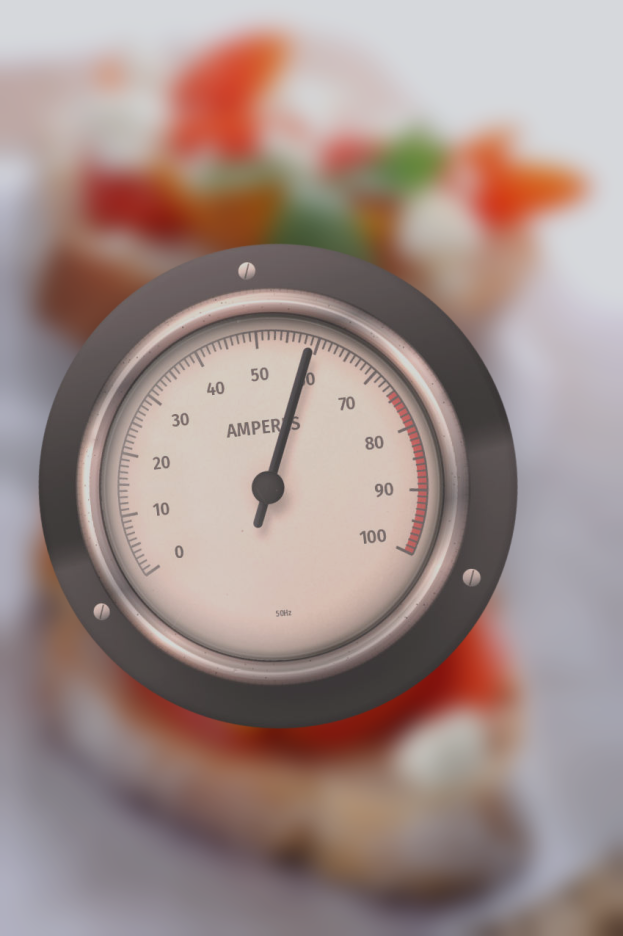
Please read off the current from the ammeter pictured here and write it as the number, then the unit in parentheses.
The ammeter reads 59 (A)
